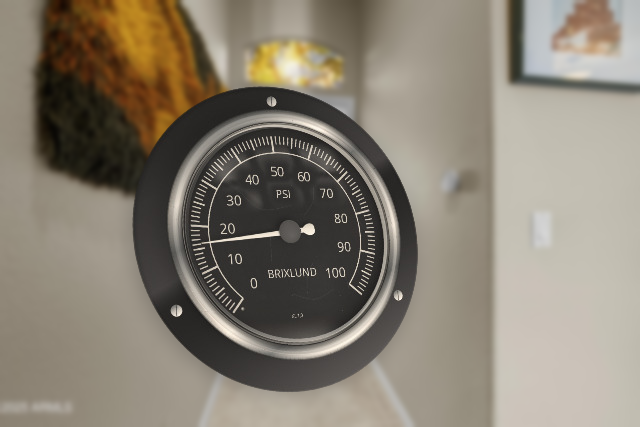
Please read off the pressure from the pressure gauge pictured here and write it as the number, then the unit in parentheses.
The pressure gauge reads 16 (psi)
